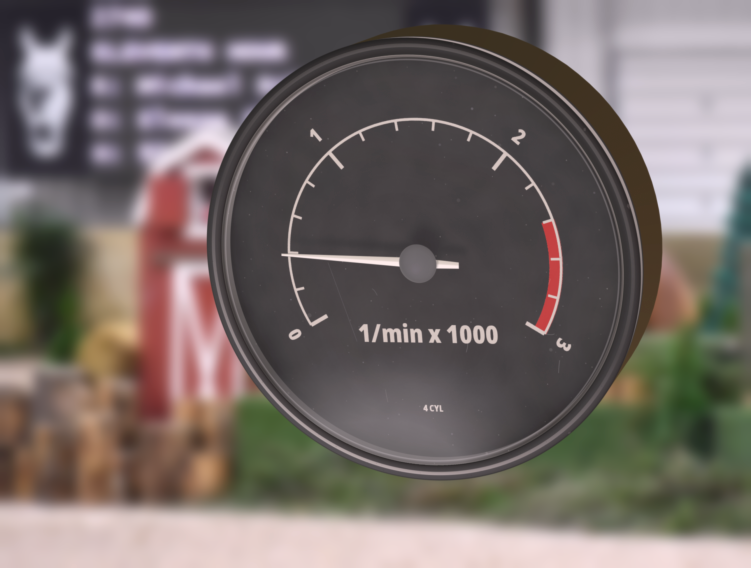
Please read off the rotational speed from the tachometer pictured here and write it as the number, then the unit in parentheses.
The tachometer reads 400 (rpm)
